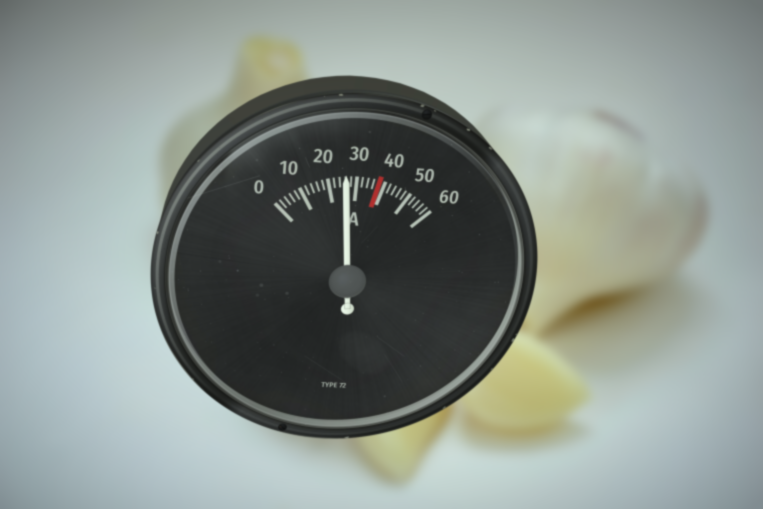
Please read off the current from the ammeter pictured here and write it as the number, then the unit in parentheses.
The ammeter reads 26 (A)
